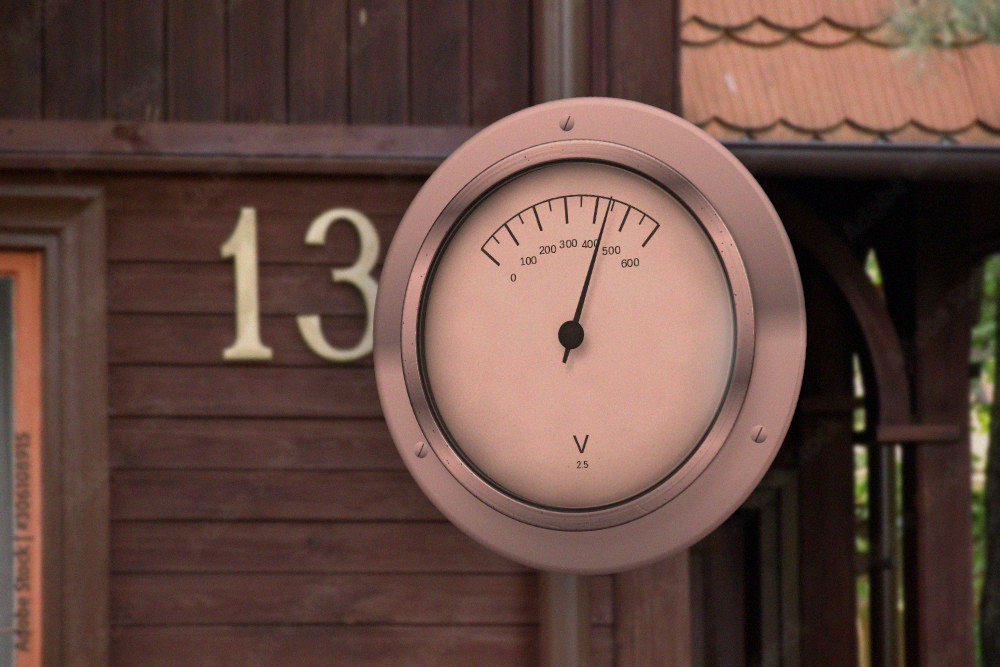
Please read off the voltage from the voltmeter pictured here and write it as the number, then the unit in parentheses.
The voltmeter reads 450 (V)
